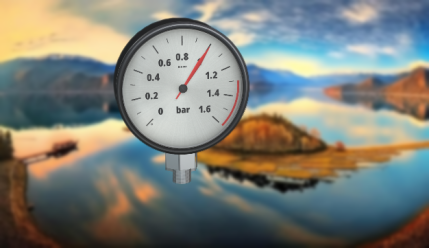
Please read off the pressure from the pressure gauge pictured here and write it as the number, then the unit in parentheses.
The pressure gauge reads 1 (bar)
